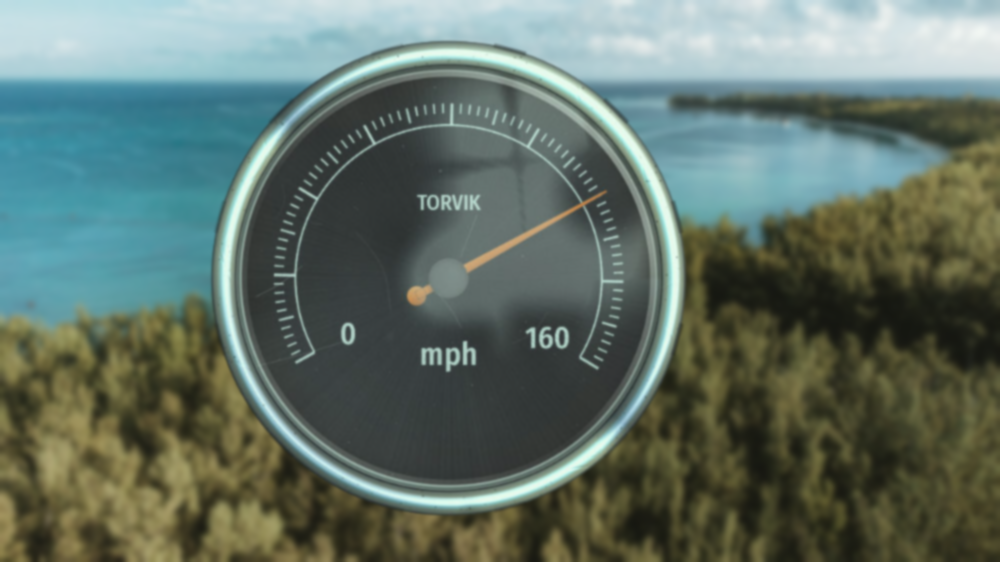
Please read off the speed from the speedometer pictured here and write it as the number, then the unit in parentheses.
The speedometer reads 120 (mph)
